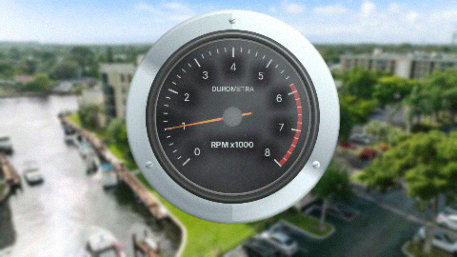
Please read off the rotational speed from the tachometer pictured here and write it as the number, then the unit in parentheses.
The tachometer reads 1000 (rpm)
